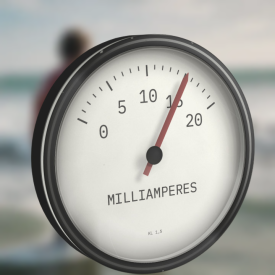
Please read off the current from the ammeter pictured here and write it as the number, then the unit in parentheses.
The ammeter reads 15 (mA)
